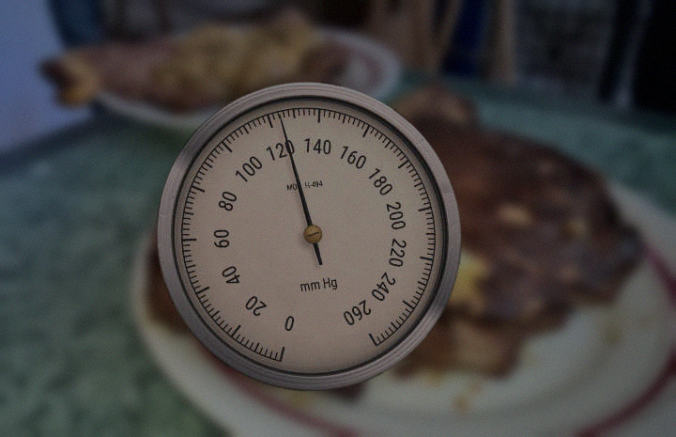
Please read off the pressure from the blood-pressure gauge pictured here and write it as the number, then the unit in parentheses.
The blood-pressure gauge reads 124 (mmHg)
